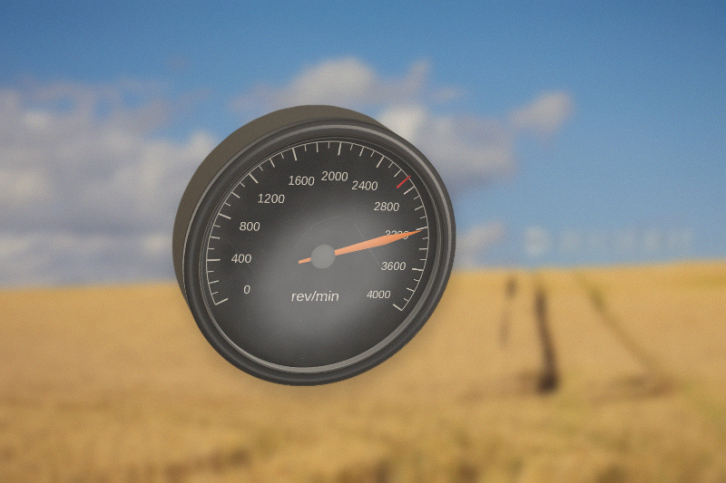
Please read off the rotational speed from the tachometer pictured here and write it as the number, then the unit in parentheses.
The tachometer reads 3200 (rpm)
